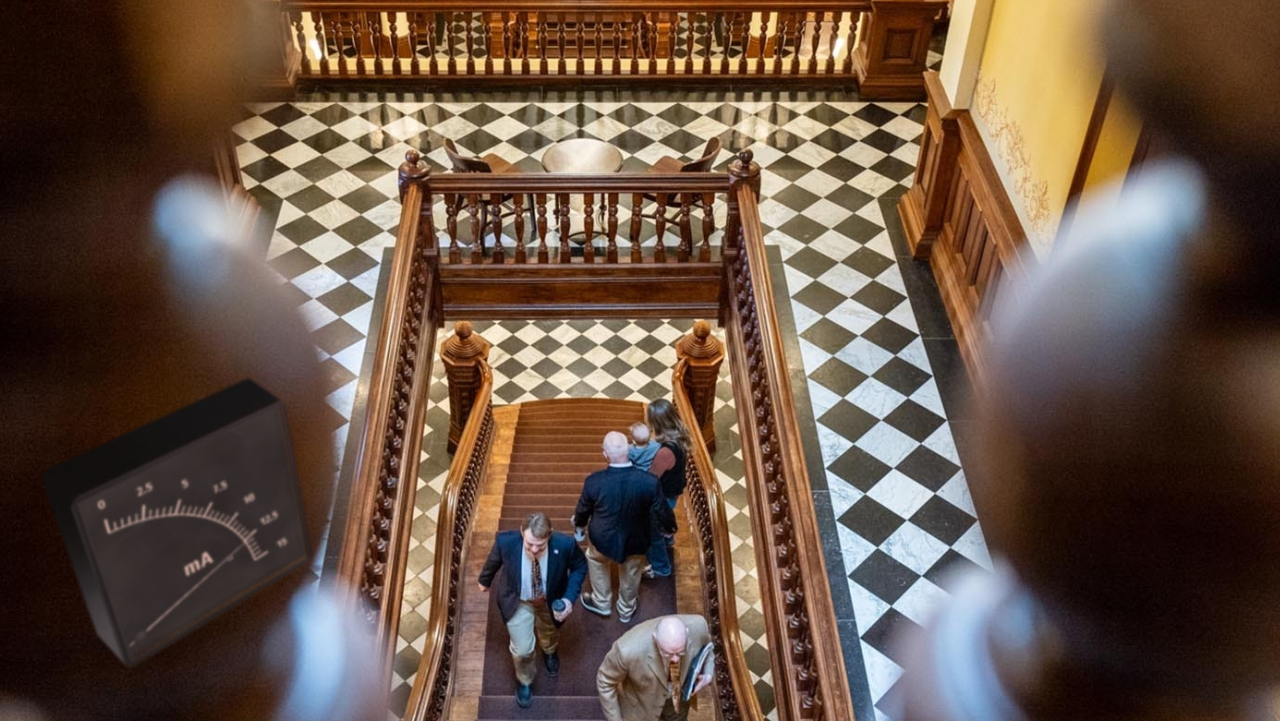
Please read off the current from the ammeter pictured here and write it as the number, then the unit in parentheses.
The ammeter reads 12.5 (mA)
